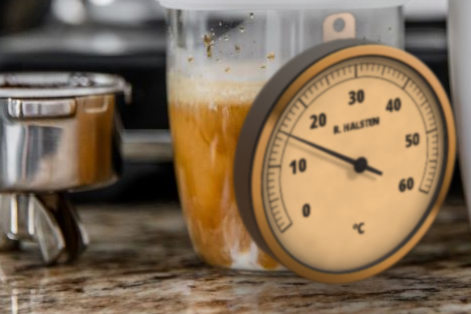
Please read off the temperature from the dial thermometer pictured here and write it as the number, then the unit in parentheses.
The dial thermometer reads 15 (°C)
